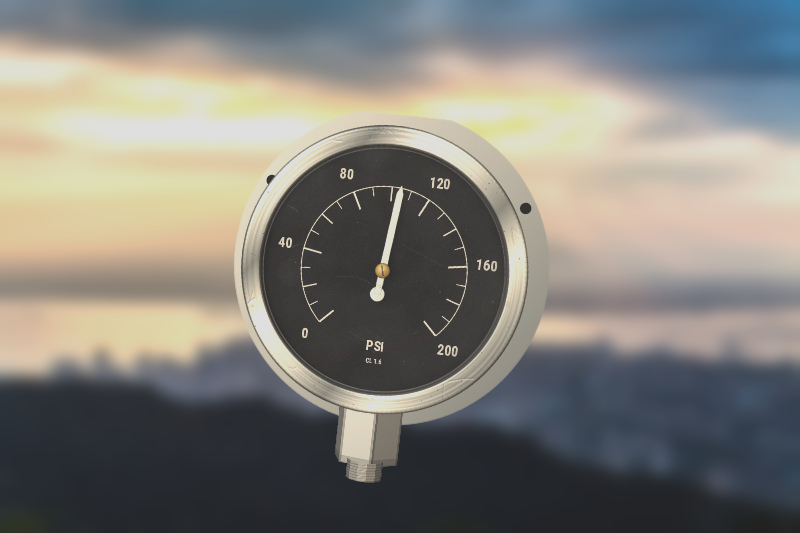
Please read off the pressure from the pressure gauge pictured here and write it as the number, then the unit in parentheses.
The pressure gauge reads 105 (psi)
